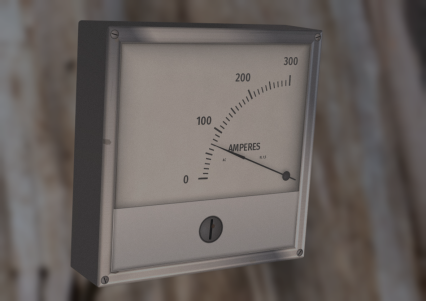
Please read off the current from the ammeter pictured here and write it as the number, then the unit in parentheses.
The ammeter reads 70 (A)
